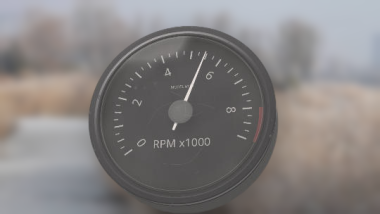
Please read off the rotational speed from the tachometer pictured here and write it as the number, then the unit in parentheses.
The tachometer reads 5500 (rpm)
